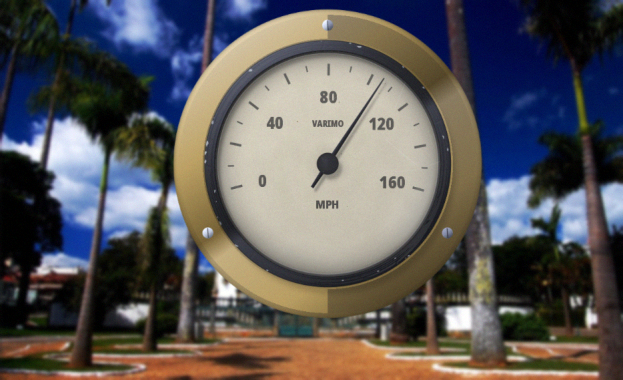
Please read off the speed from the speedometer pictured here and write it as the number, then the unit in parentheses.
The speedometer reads 105 (mph)
